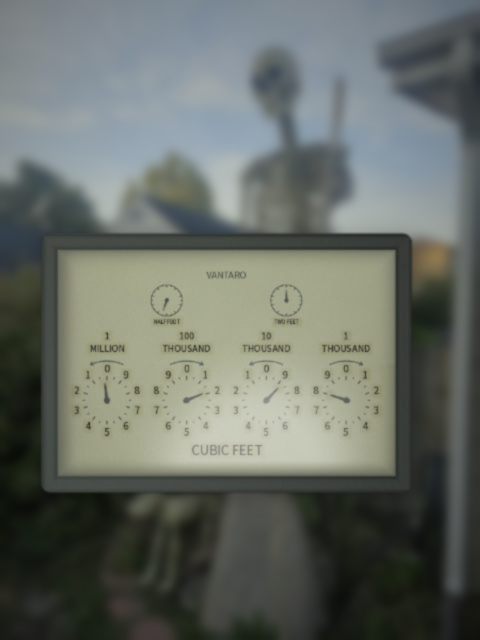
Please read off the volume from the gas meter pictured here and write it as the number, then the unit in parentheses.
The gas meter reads 18800 (ft³)
